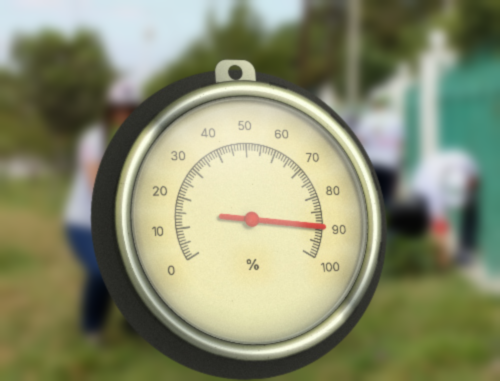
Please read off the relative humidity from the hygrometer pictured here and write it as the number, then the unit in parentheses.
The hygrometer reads 90 (%)
